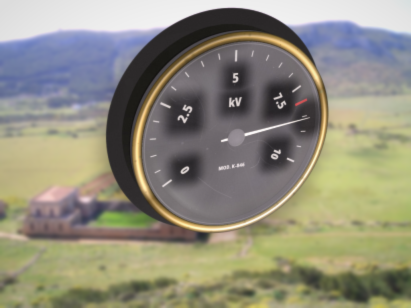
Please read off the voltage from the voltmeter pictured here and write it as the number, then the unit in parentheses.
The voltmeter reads 8.5 (kV)
